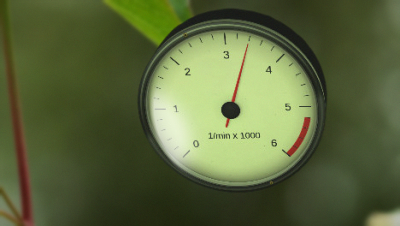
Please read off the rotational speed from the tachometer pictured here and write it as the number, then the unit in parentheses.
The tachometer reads 3400 (rpm)
